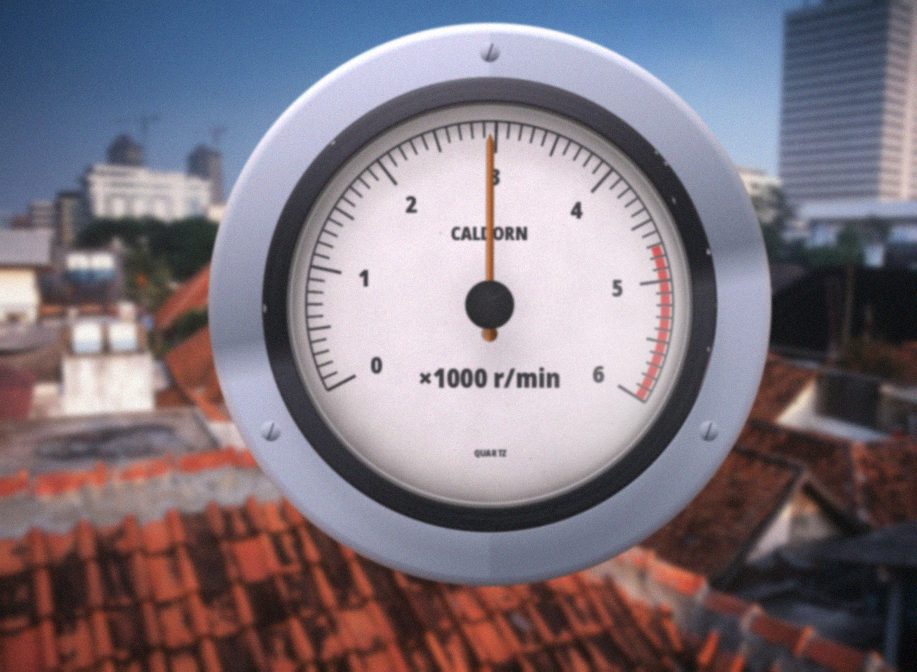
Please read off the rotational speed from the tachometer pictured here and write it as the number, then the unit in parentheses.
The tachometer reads 2950 (rpm)
